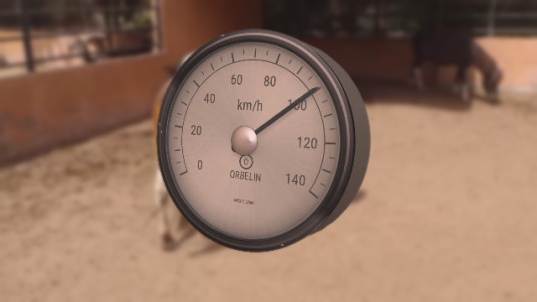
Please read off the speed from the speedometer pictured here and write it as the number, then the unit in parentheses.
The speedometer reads 100 (km/h)
